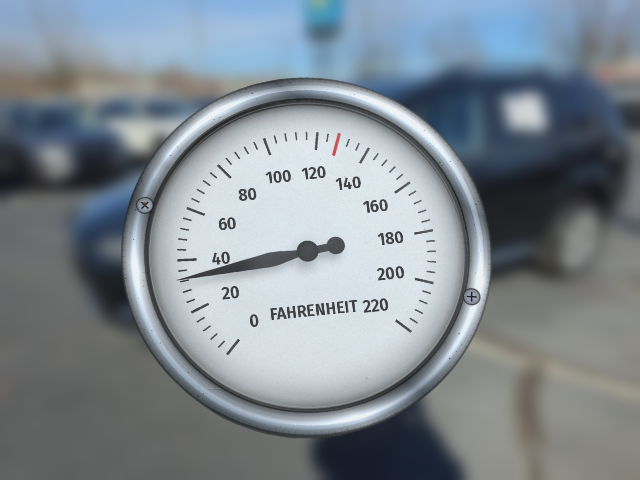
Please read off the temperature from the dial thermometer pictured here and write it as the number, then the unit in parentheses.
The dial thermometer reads 32 (°F)
